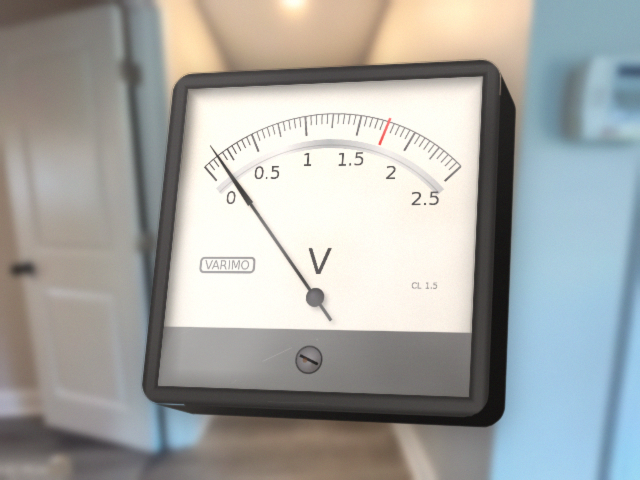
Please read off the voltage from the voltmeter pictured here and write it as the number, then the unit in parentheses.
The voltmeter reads 0.15 (V)
